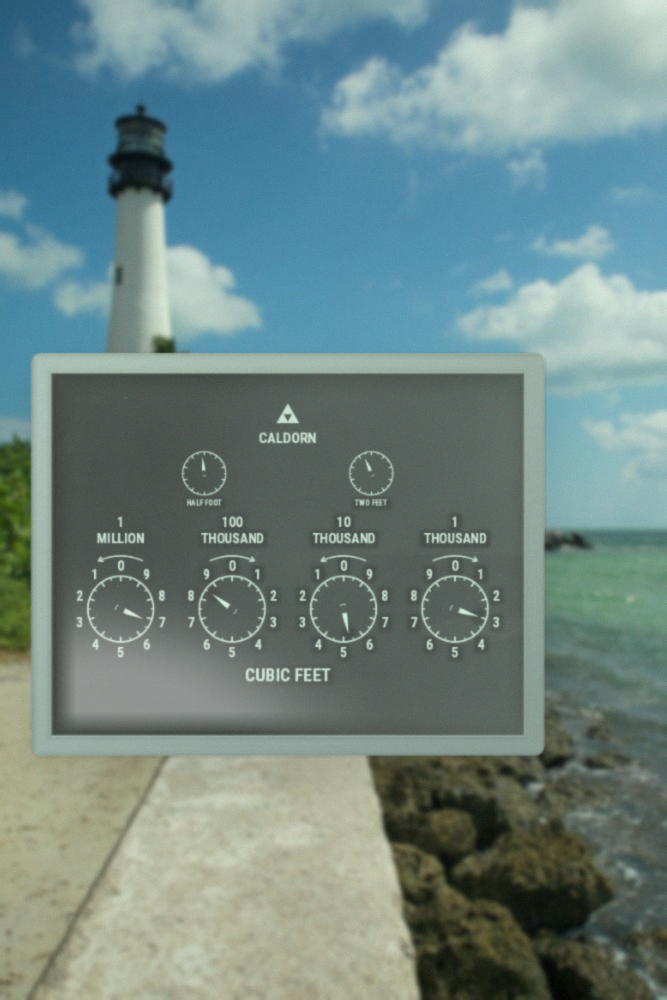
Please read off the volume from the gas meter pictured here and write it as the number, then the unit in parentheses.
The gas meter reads 685300 (ft³)
